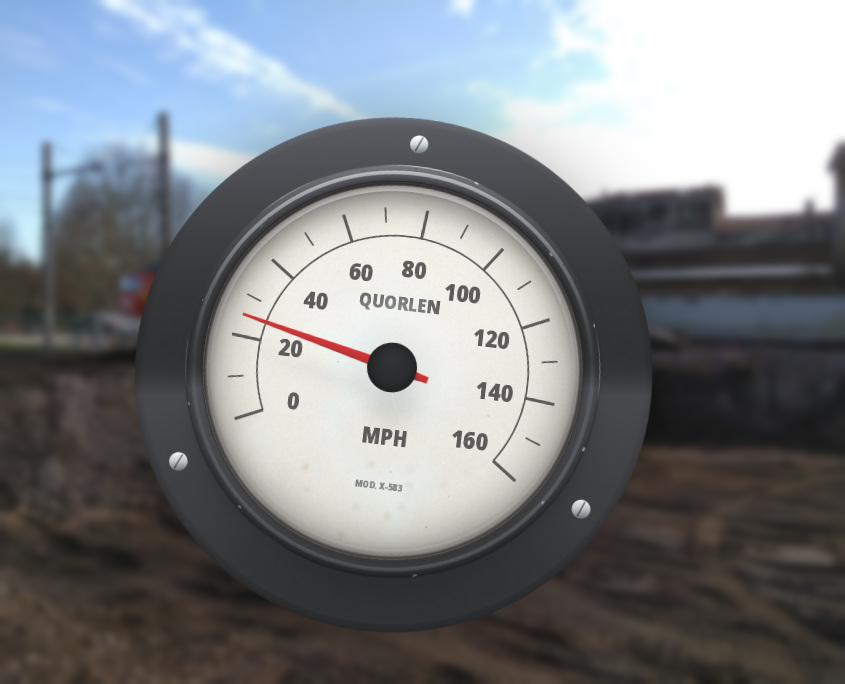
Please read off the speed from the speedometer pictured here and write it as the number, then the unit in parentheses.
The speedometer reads 25 (mph)
